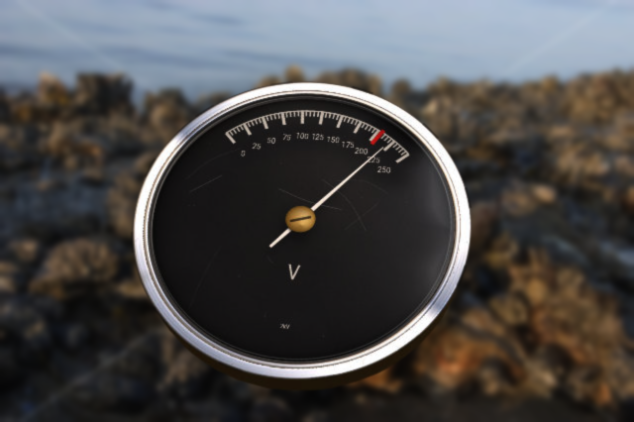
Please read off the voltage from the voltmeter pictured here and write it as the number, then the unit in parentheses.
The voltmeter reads 225 (V)
